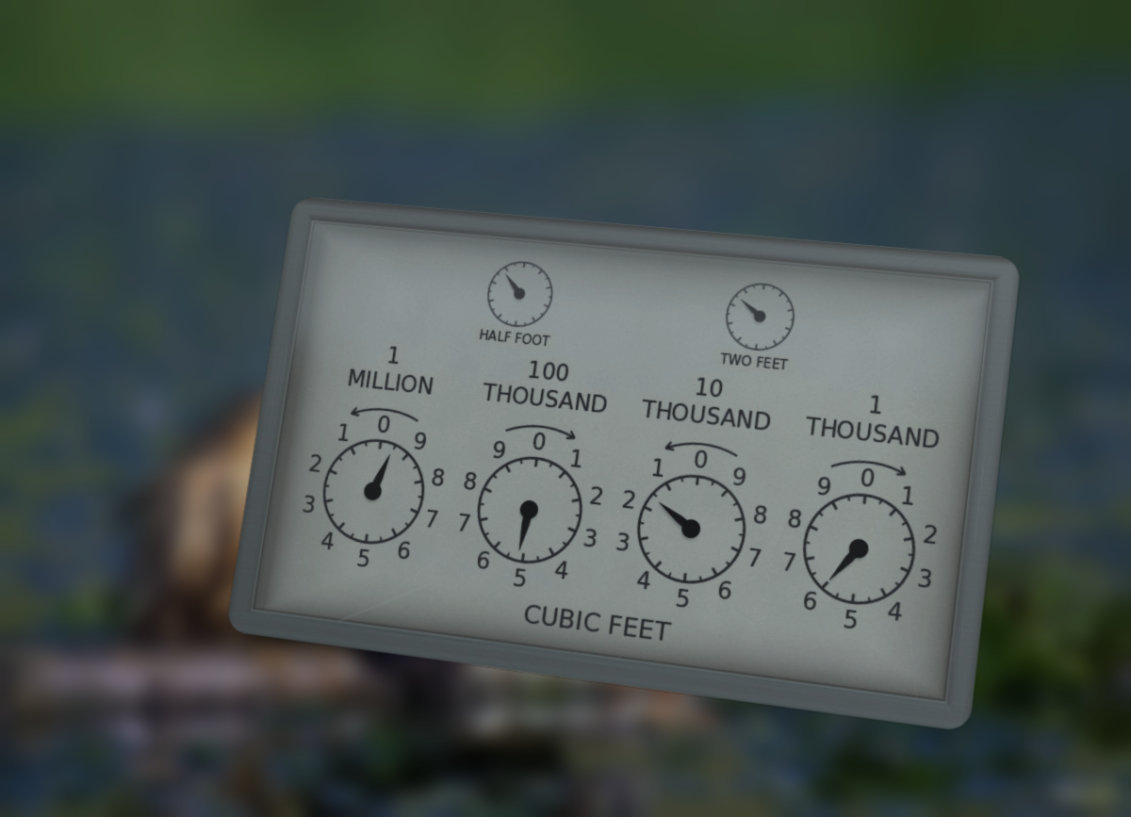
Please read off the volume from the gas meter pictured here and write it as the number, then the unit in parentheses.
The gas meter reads 951600 (ft³)
